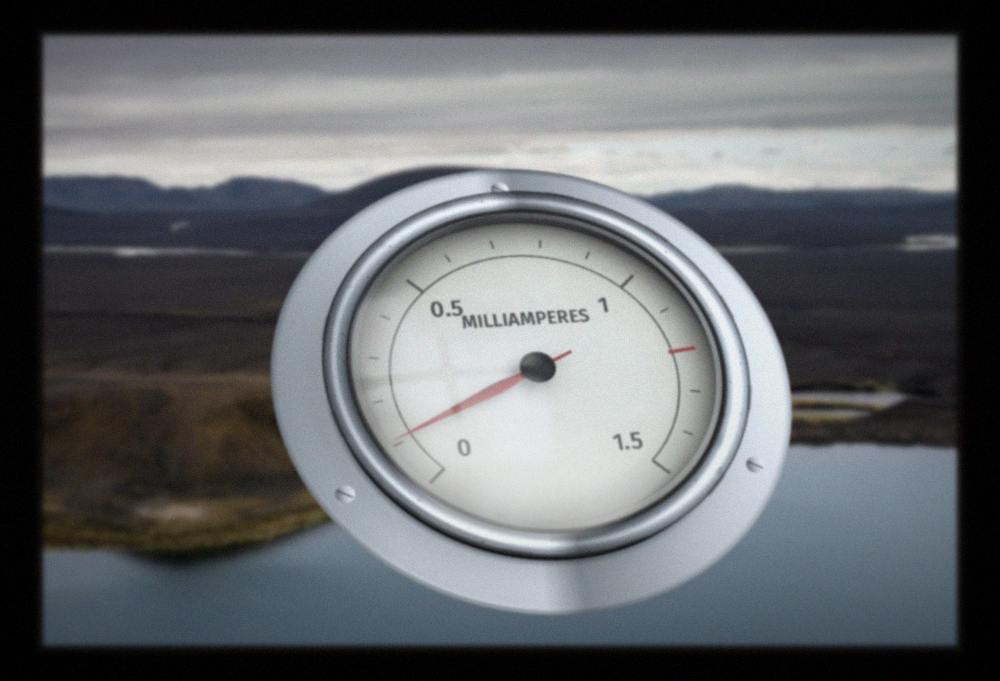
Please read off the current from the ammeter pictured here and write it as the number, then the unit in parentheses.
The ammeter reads 0.1 (mA)
